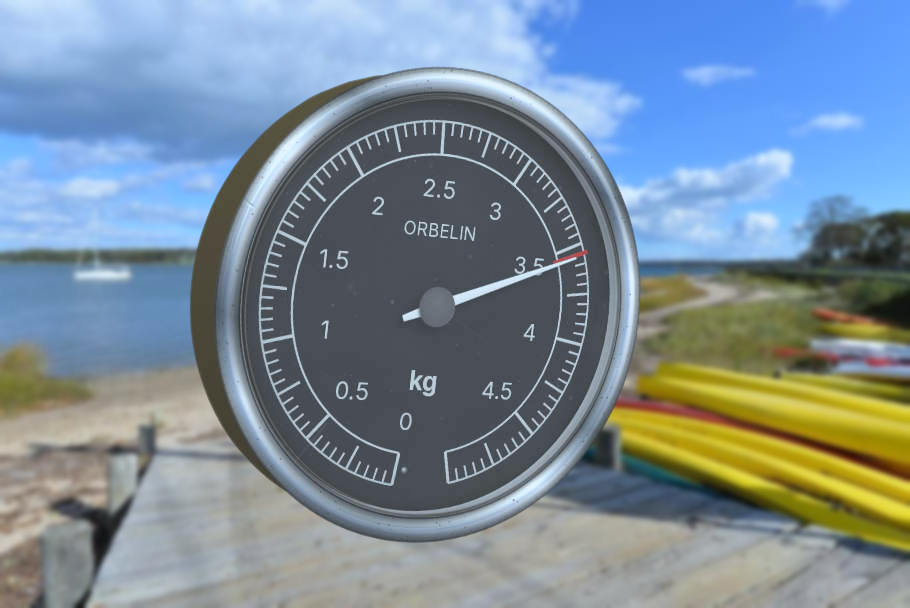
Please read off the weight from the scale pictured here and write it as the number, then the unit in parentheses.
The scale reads 3.55 (kg)
